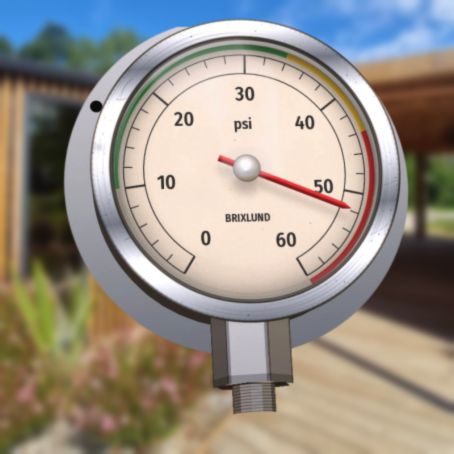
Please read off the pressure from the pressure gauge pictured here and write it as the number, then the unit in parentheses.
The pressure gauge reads 52 (psi)
